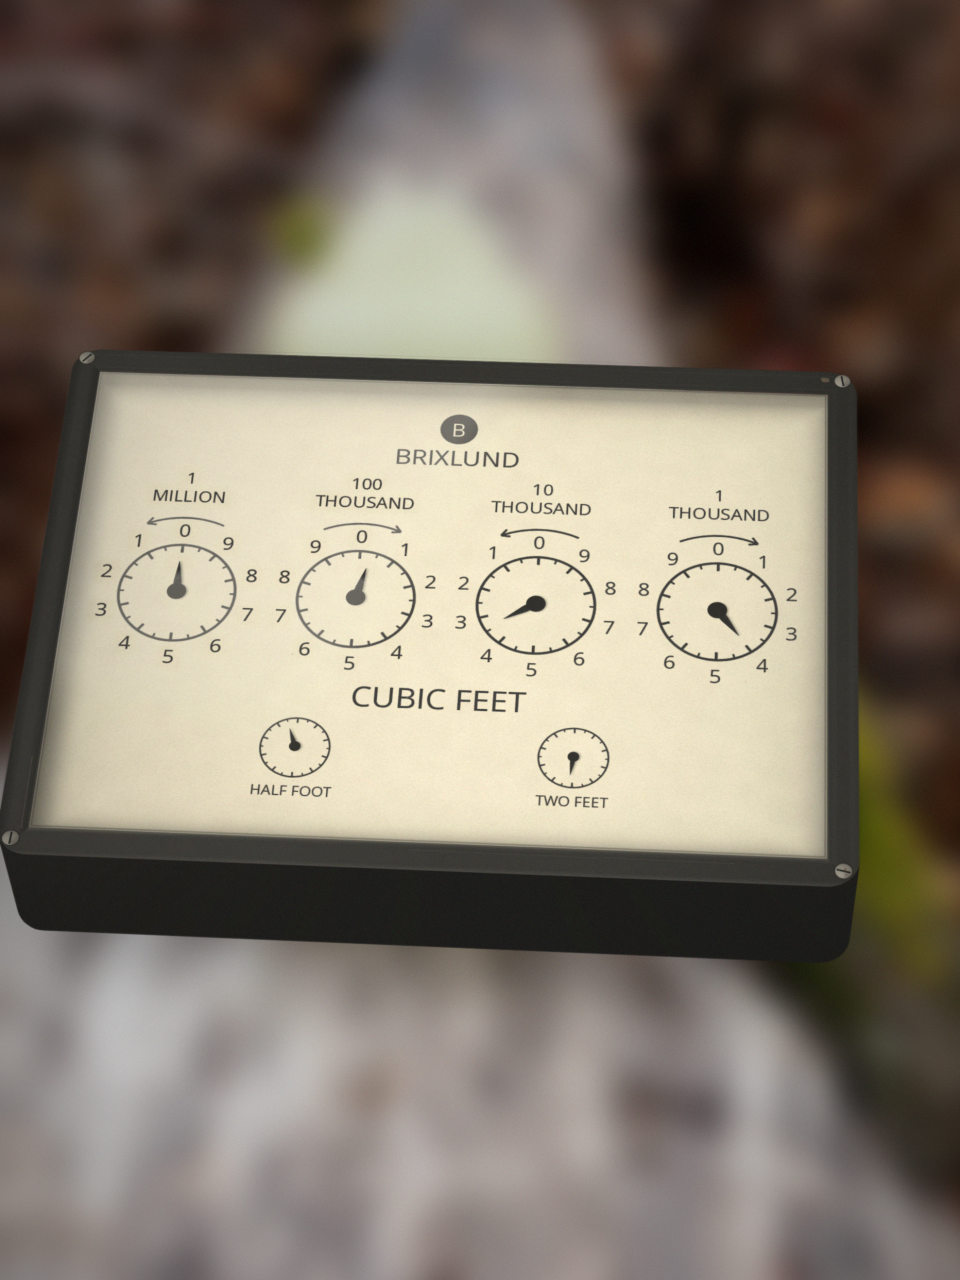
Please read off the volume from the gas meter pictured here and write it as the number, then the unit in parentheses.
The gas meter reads 3400 (ft³)
